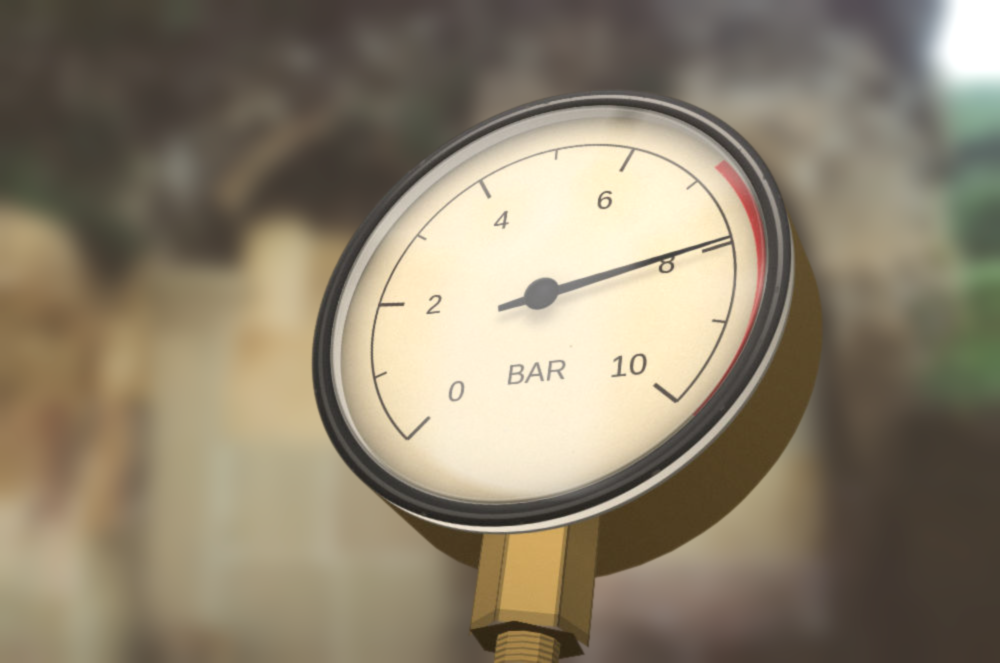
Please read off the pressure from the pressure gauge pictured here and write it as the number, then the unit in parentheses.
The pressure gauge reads 8 (bar)
